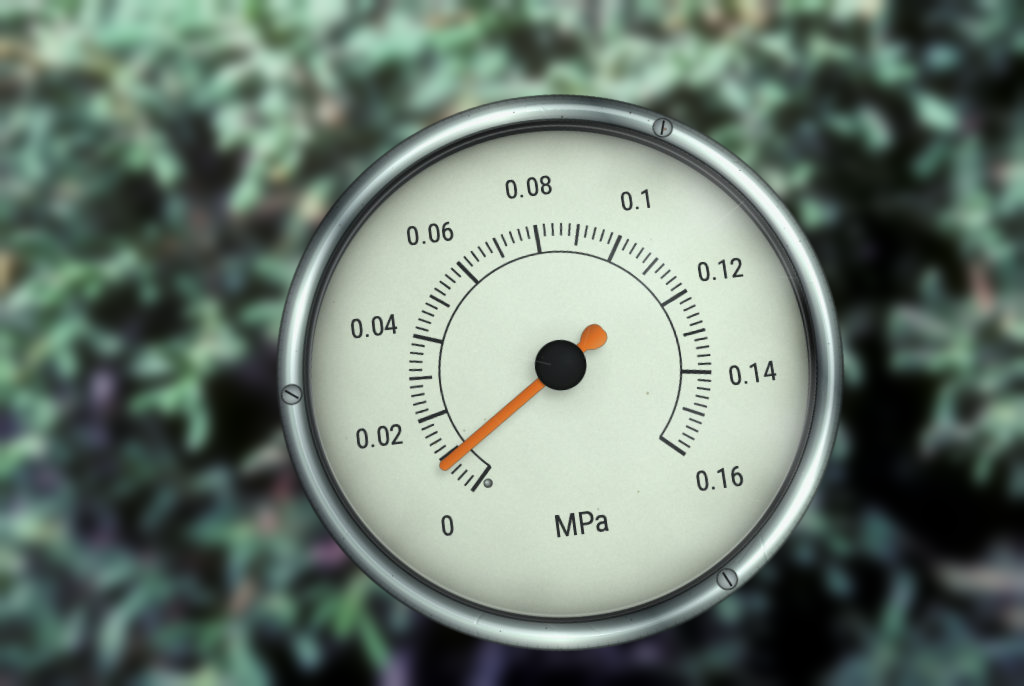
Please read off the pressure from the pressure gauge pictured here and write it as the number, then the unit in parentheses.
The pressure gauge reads 0.008 (MPa)
